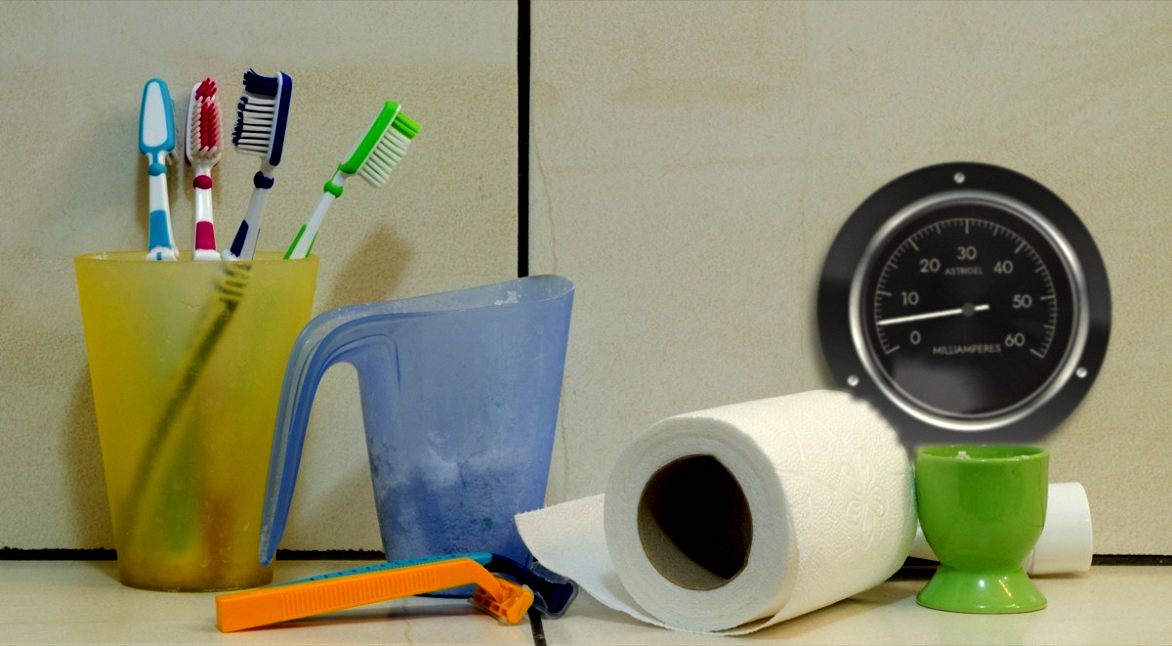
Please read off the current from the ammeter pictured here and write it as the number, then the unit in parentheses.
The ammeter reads 5 (mA)
